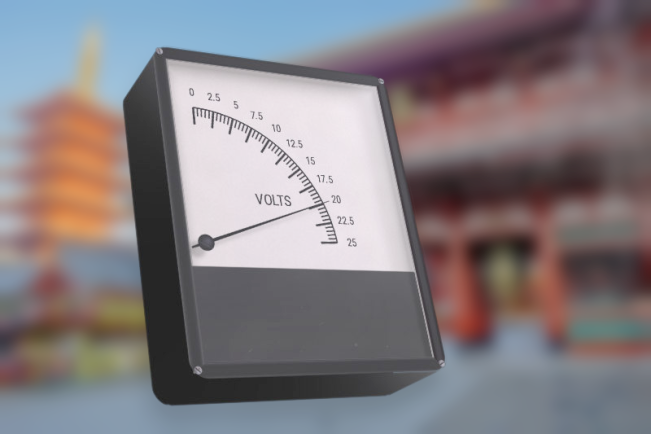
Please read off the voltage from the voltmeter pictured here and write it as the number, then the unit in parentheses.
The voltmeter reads 20 (V)
